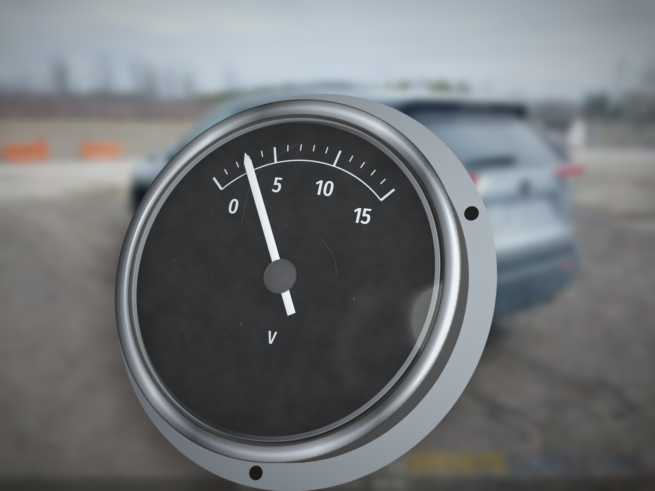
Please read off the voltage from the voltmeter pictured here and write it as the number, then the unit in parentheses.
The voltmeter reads 3 (V)
